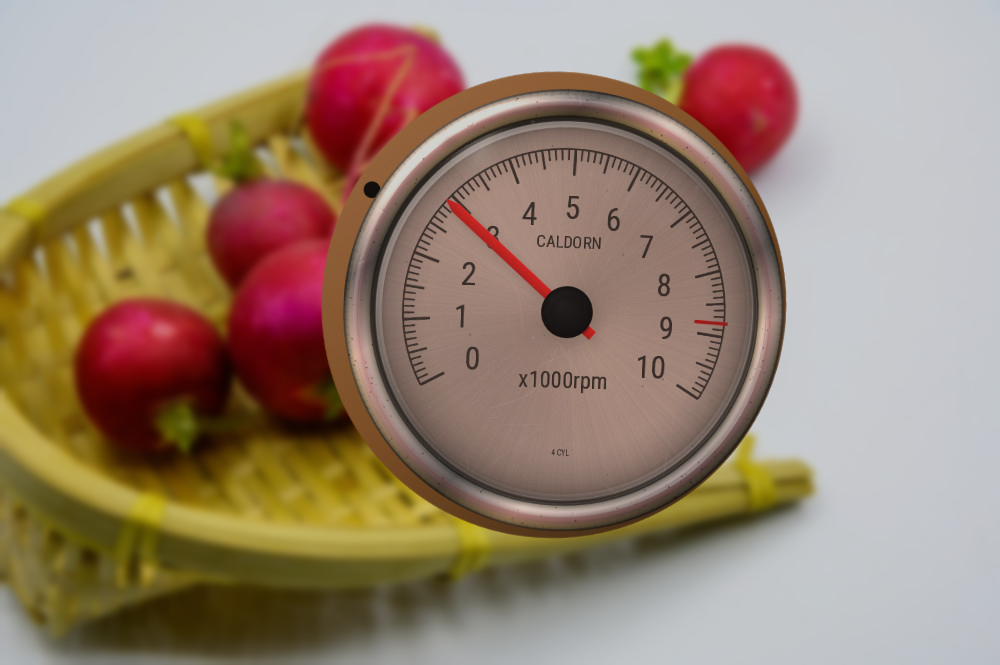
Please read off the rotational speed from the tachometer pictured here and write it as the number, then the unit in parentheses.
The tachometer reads 2900 (rpm)
